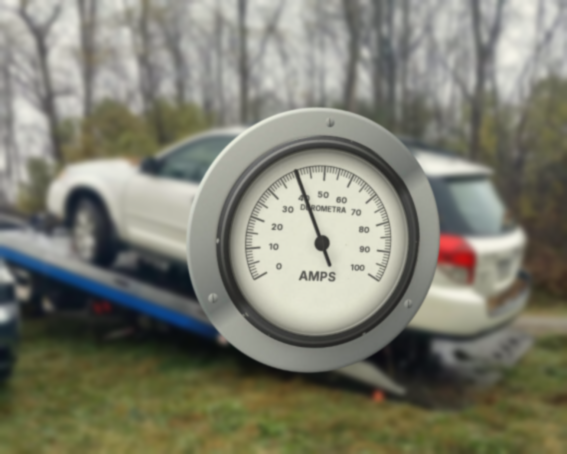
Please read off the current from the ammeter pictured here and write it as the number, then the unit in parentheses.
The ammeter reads 40 (A)
